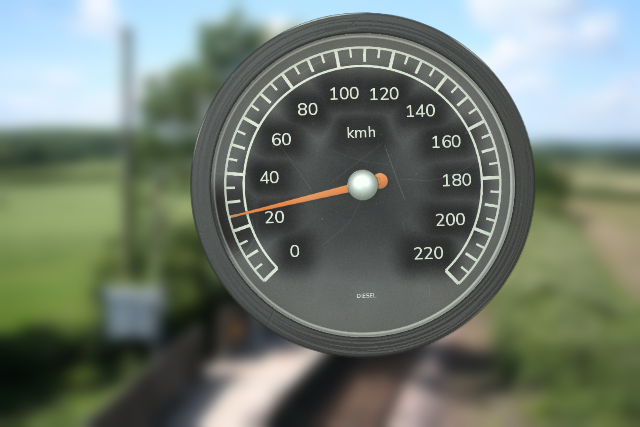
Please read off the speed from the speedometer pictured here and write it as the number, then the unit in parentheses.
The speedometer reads 25 (km/h)
